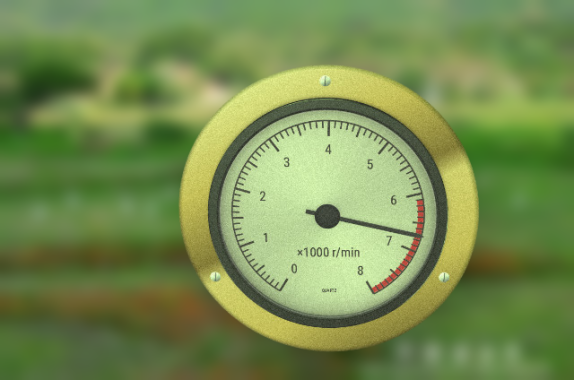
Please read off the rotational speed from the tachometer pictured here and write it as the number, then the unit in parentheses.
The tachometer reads 6700 (rpm)
